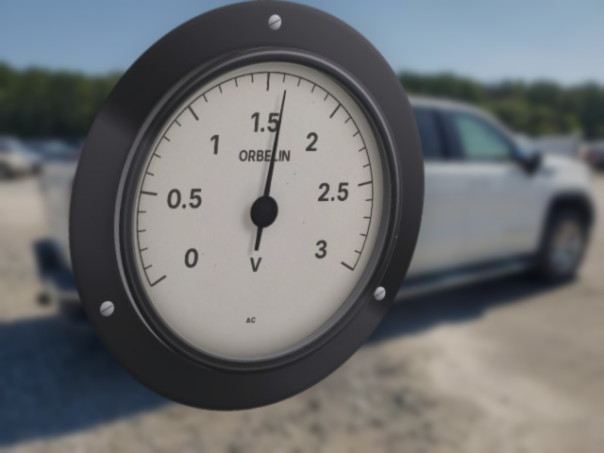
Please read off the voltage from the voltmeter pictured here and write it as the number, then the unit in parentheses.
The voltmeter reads 1.6 (V)
